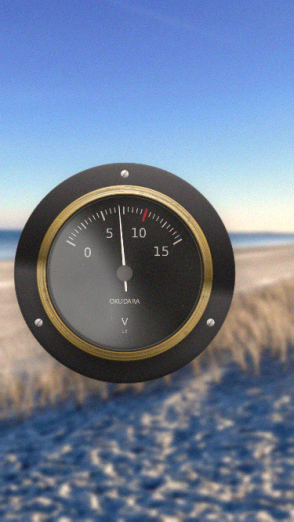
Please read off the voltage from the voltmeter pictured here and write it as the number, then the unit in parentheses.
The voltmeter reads 7 (V)
